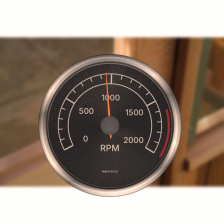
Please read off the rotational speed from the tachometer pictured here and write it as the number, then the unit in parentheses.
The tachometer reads 950 (rpm)
